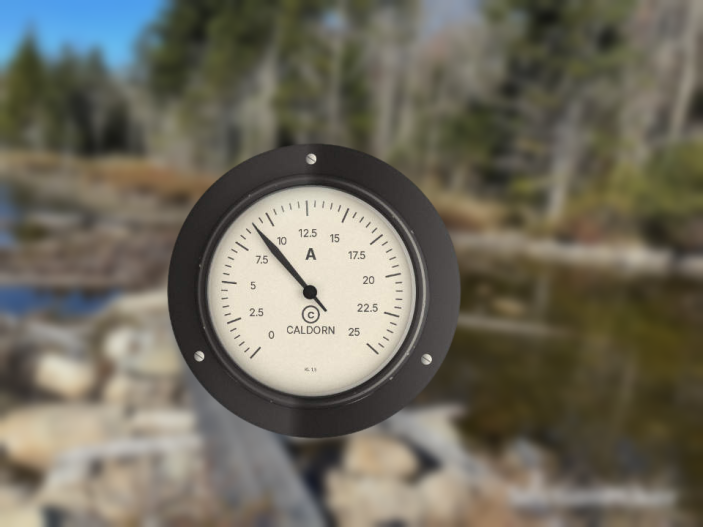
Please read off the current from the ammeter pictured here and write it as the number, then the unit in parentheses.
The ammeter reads 9 (A)
